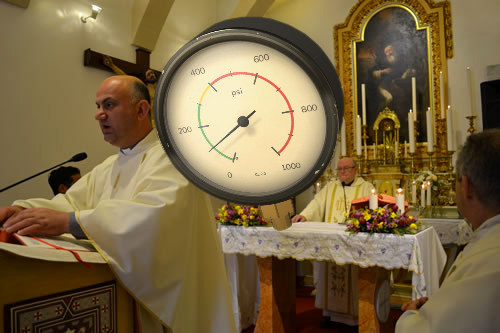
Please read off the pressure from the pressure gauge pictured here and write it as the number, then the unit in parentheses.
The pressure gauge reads 100 (psi)
